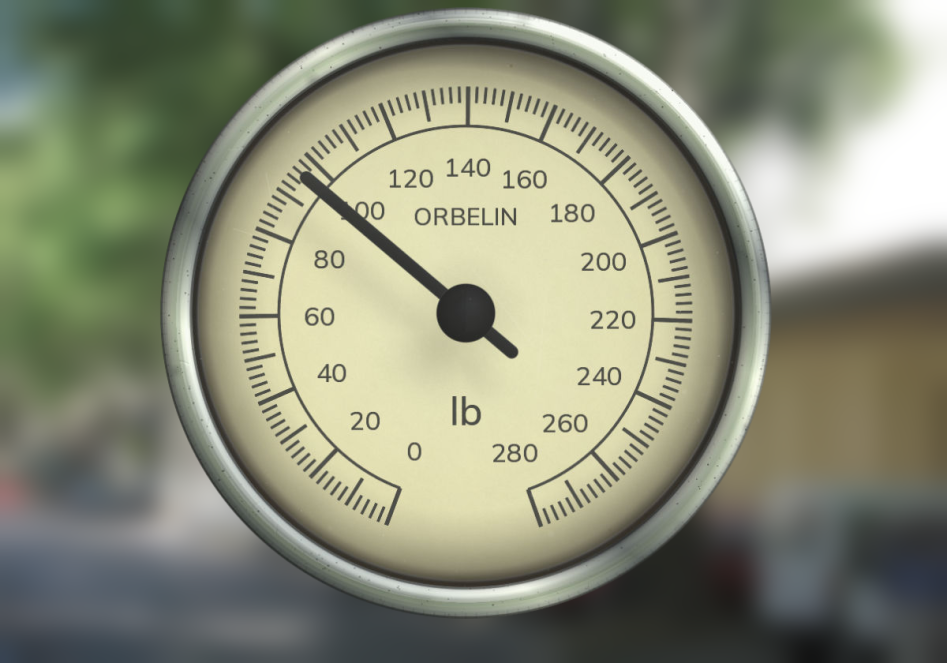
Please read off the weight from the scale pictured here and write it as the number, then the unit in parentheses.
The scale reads 96 (lb)
